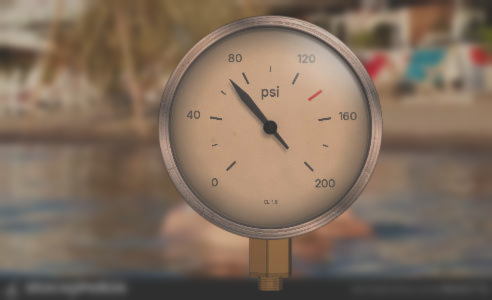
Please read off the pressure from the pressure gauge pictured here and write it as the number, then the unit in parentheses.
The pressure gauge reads 70 (psi)
